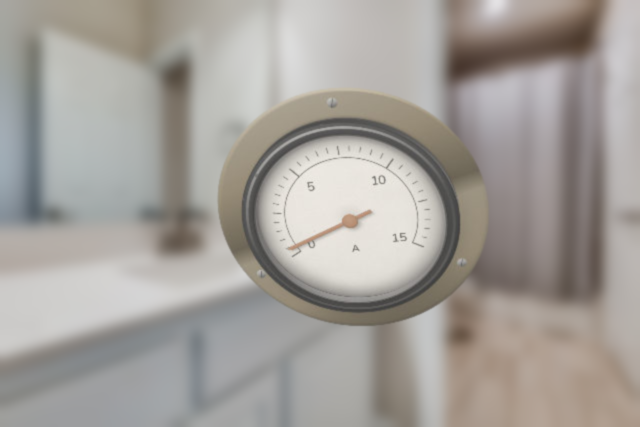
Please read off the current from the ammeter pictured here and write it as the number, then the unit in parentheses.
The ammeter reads 0.5 (A)
